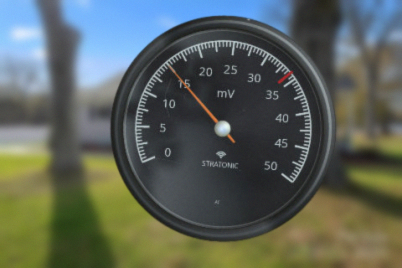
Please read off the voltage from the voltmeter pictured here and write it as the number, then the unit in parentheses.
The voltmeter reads 15 (mV)
